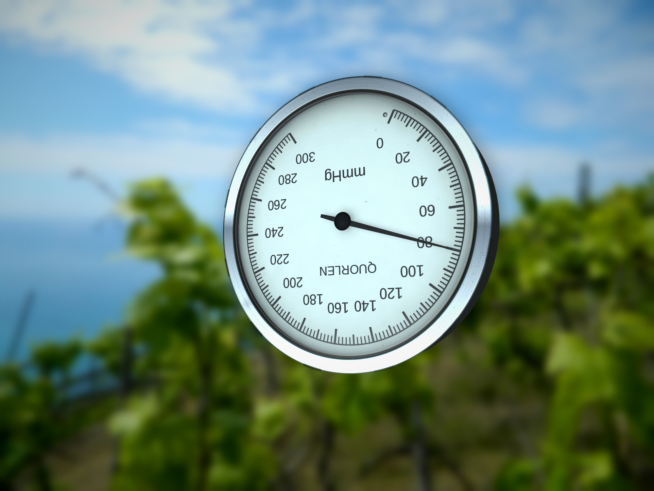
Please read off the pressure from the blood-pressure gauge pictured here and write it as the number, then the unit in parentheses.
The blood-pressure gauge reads 80 (mmHg)
